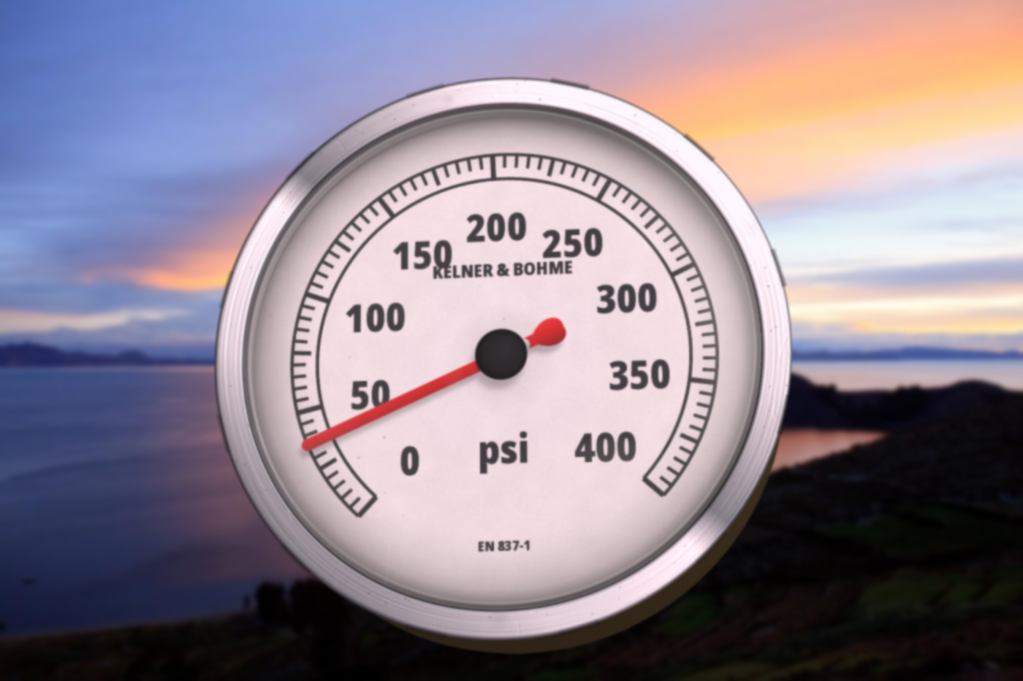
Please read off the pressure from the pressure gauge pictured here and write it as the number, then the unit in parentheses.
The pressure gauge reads 35 (psi)
